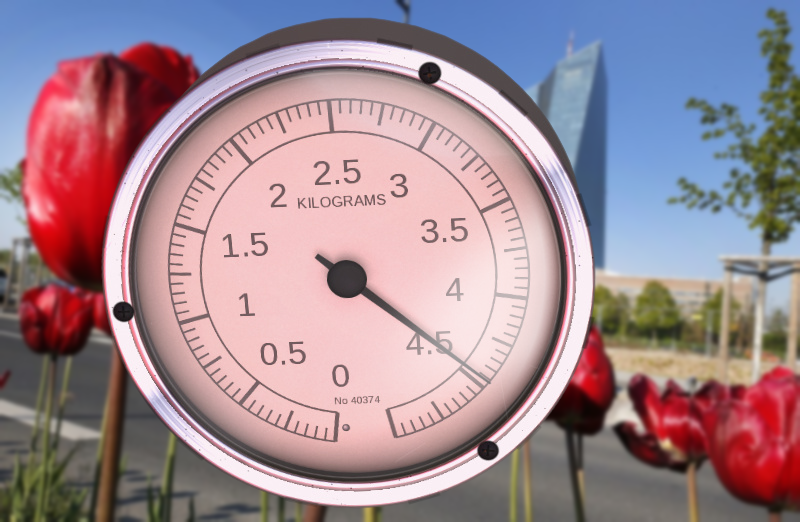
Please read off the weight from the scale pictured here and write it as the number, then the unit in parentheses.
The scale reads 4.45 (kg)
